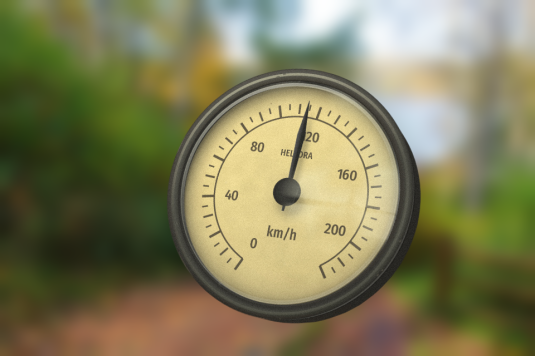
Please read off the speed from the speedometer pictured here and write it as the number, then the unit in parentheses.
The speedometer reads 115 (km/h)
